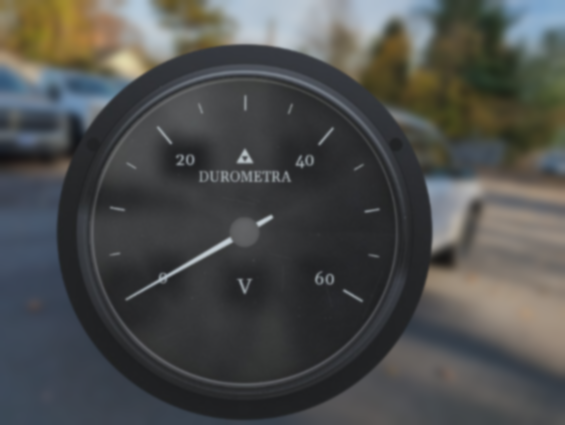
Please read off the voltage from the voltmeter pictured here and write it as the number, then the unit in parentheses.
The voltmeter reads 0 (V)
